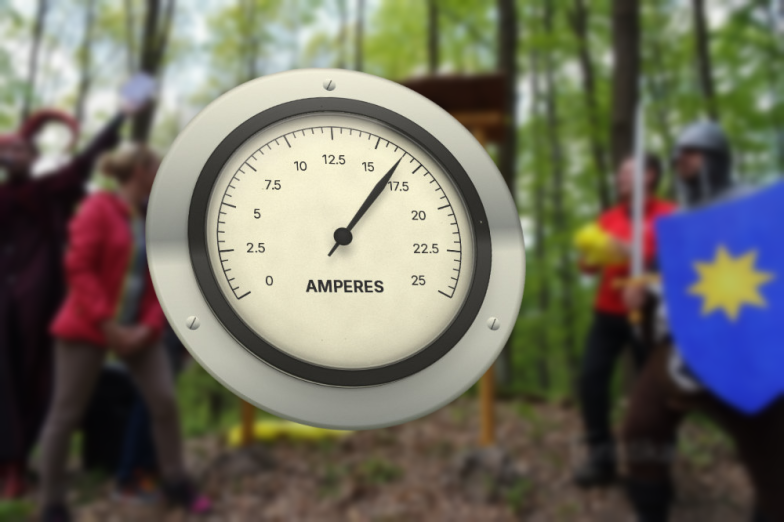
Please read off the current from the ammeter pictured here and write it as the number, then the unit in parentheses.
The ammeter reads 16.5 (A)
